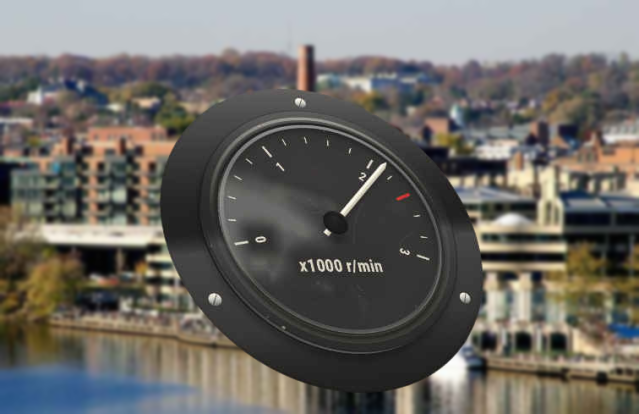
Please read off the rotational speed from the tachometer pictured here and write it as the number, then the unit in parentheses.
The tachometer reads 2100 (rpm)
